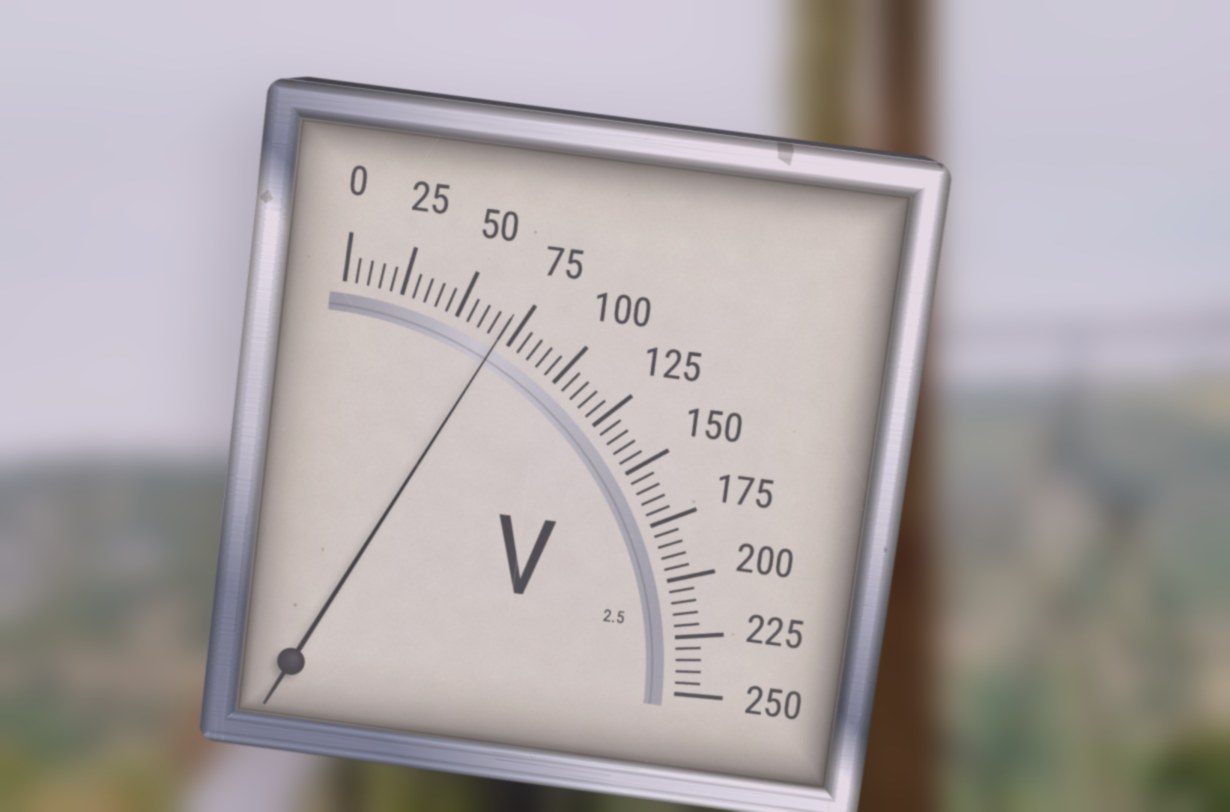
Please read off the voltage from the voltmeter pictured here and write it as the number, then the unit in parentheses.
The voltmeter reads 70 (V)
